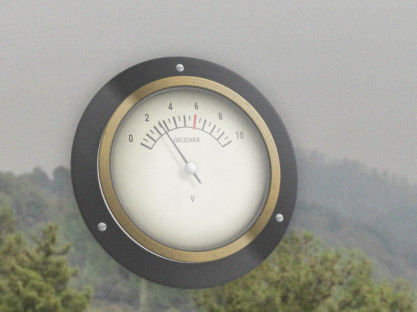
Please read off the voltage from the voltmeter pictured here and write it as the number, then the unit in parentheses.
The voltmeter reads 2.5 (V)
